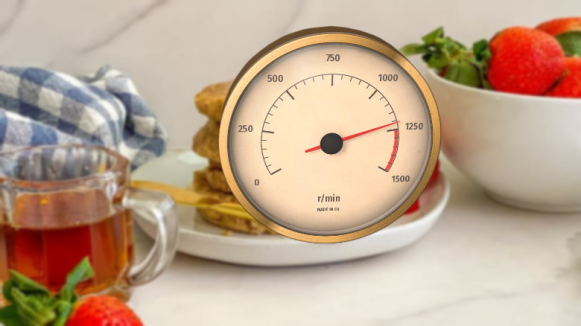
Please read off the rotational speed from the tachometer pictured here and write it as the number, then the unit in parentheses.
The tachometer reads 1200 (rpm)
